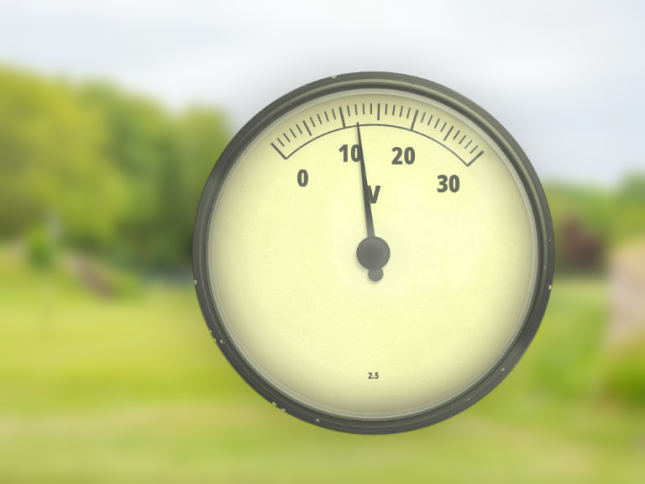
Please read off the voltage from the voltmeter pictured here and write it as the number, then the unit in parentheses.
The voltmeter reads 12 (V)
